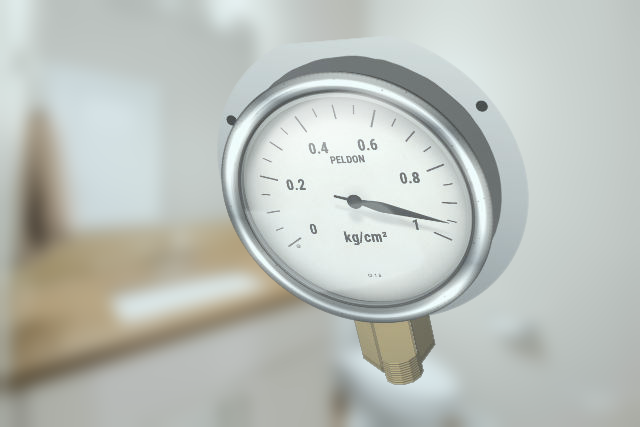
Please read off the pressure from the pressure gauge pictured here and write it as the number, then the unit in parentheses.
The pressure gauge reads 0.95 (kg/cm²)
